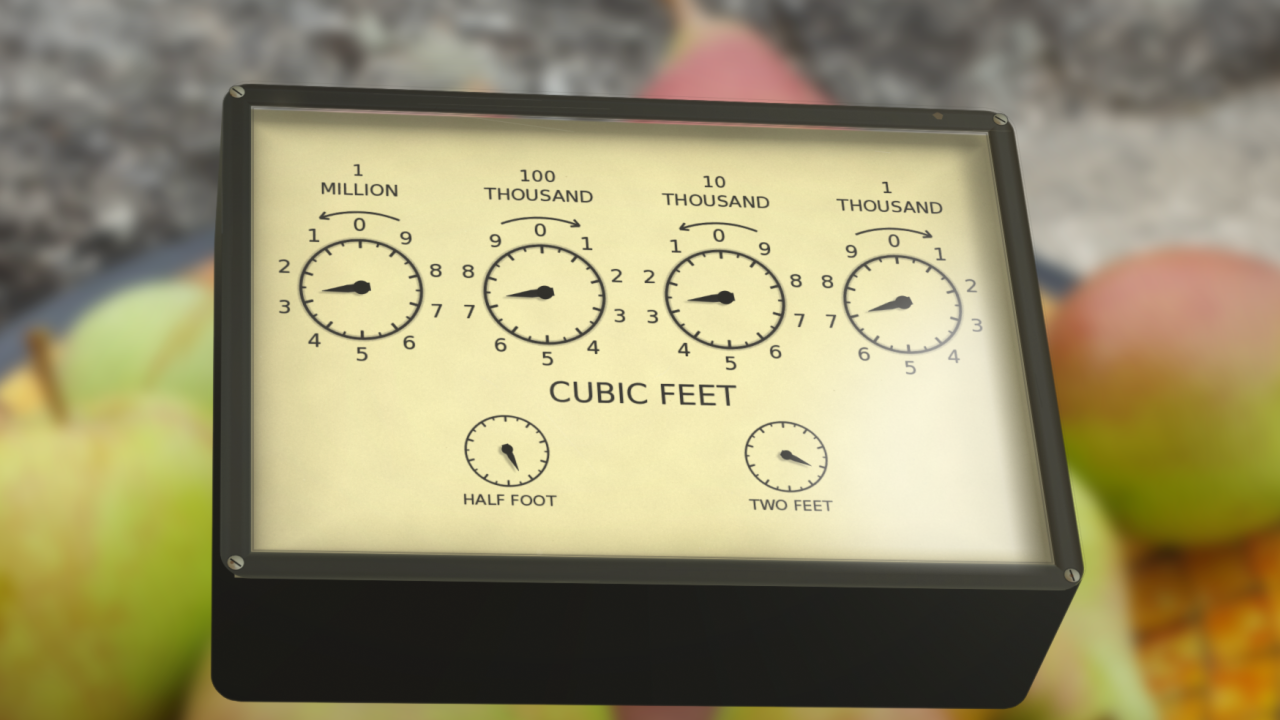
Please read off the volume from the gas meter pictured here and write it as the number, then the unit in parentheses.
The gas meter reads 272700 (ft³)
